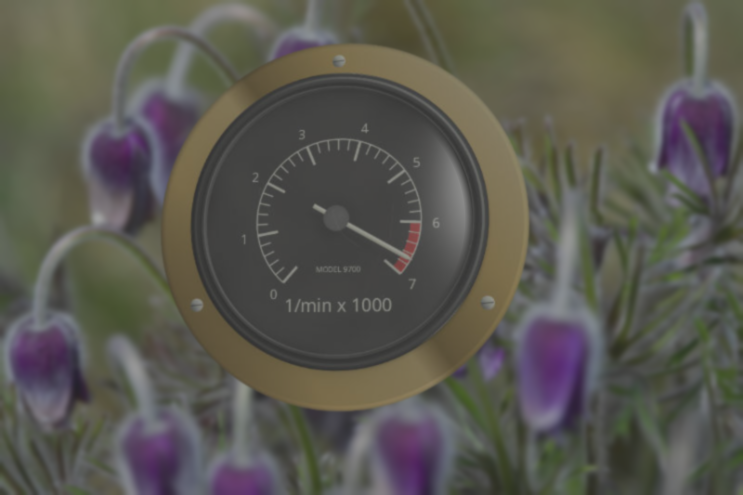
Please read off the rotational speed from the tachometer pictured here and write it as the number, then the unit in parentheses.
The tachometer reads 6700 (rpm)
